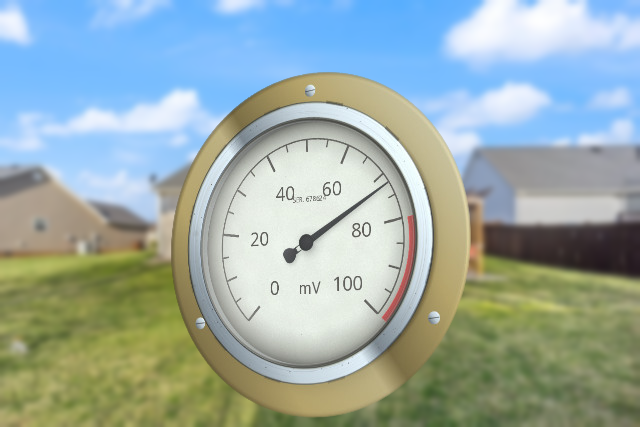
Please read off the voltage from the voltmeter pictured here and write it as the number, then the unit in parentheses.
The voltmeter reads 72.5 (mV)
